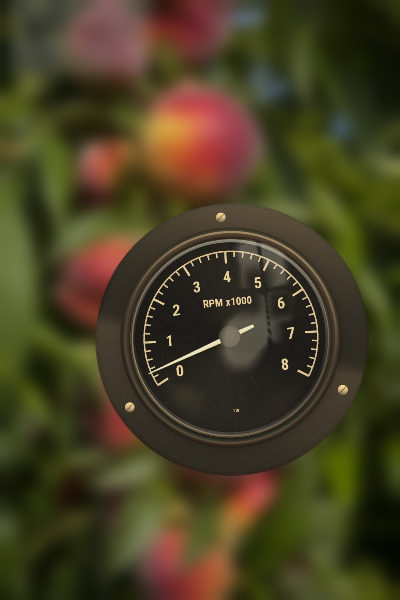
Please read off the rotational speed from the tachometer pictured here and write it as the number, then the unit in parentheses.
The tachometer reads 300 (rpm)
